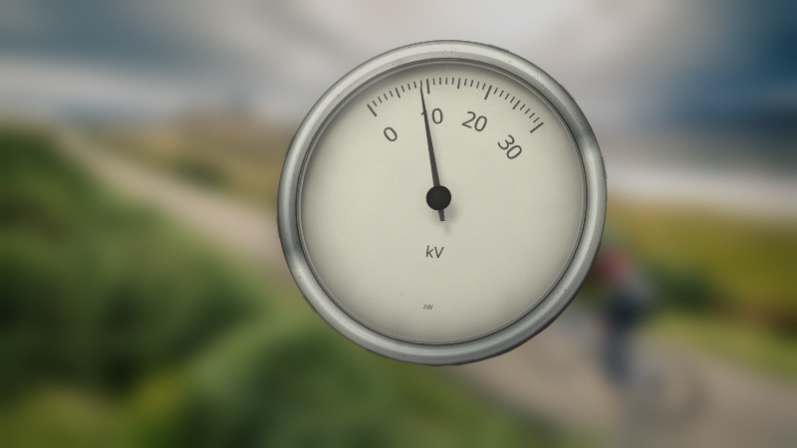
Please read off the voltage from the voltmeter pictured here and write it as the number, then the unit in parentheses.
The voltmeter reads 9 (kV)
